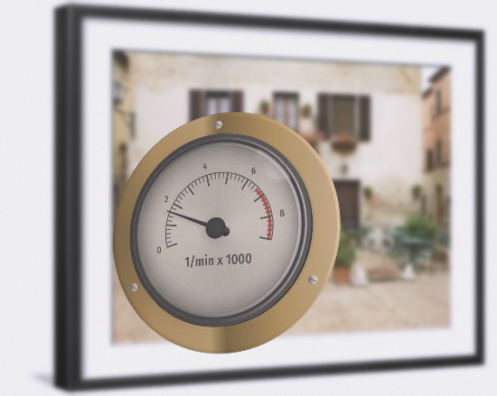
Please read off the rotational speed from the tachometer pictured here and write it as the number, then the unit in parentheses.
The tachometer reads 1600 (rpm)
